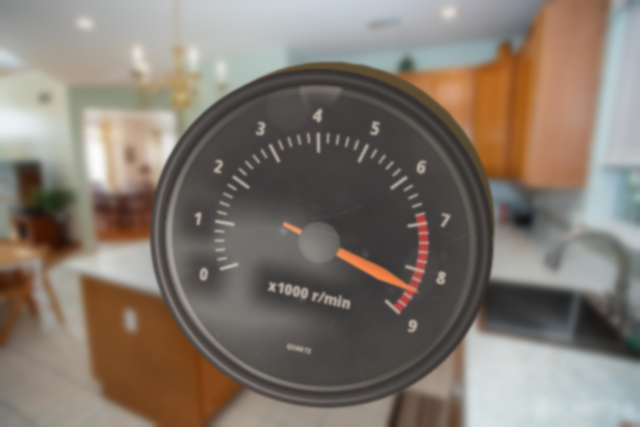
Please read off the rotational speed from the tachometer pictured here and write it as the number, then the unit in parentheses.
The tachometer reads 8400 (rpm)
